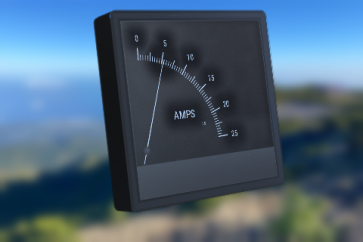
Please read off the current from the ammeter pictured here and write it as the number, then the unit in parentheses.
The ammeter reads 5 (A)
